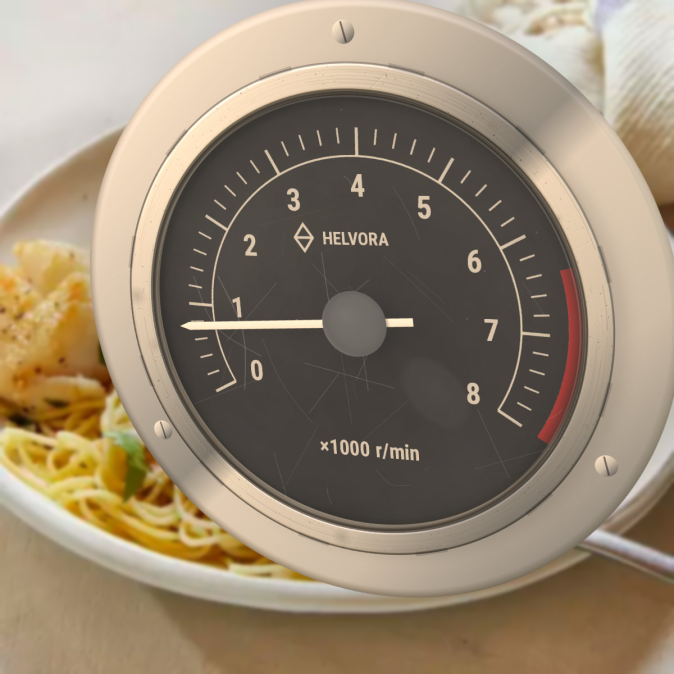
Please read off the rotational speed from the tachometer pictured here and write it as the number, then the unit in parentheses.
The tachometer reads 800 (rpm)
